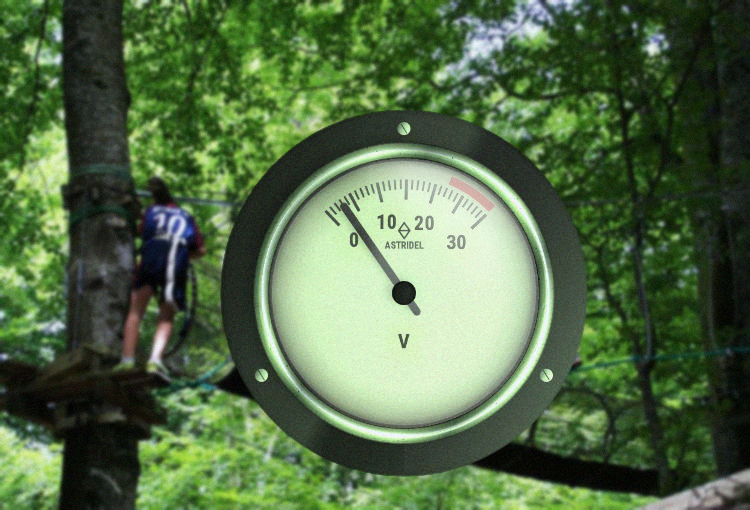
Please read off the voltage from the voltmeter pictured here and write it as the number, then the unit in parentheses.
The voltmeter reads 3 (V)
